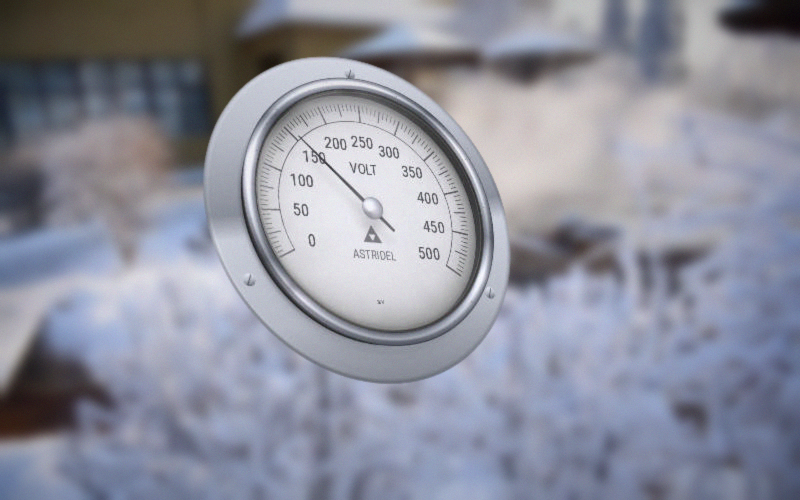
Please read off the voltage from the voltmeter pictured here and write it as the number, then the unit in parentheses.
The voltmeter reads 150 (V)
